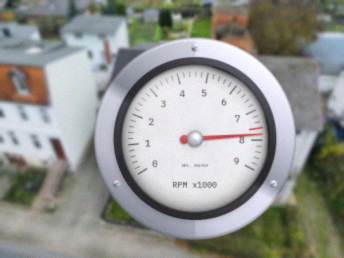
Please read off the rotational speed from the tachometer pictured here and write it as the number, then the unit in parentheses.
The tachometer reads 7800 (rpm)
